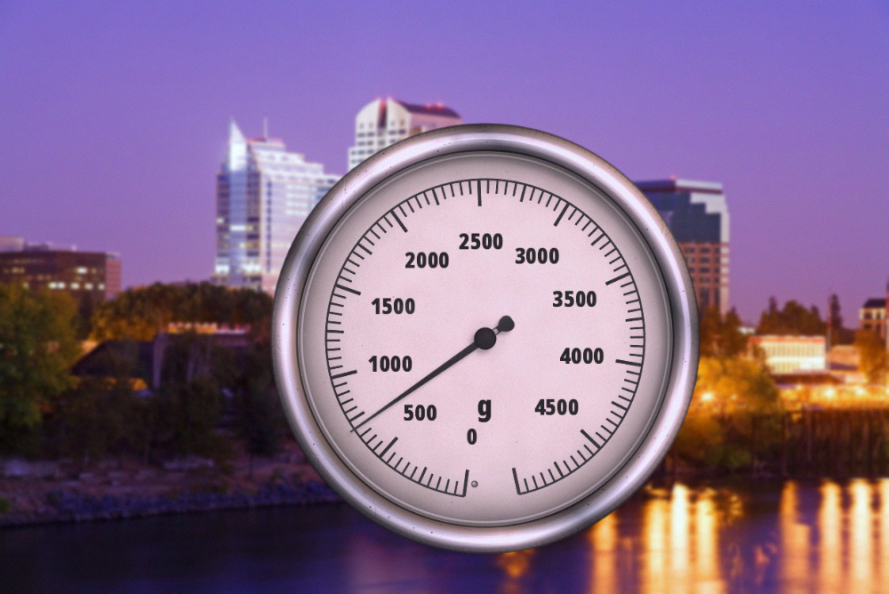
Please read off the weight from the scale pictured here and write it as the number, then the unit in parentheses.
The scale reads 700 (g)
